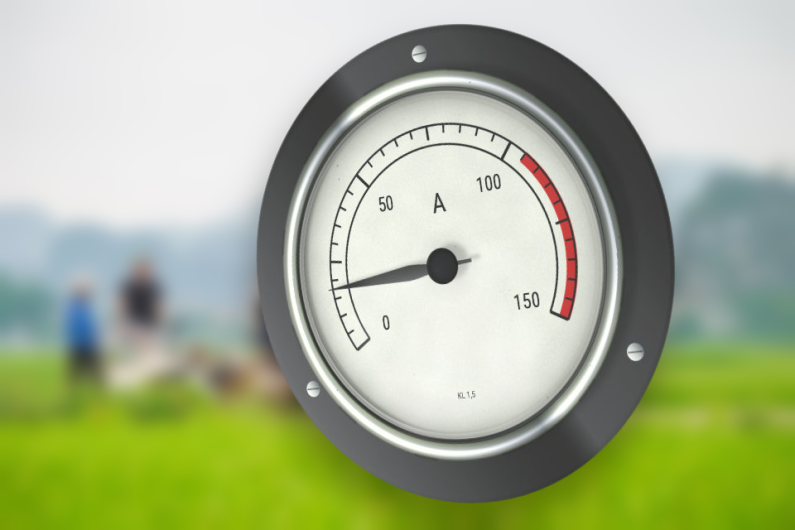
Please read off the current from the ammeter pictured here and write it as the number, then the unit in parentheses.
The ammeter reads 17.5 (A)
